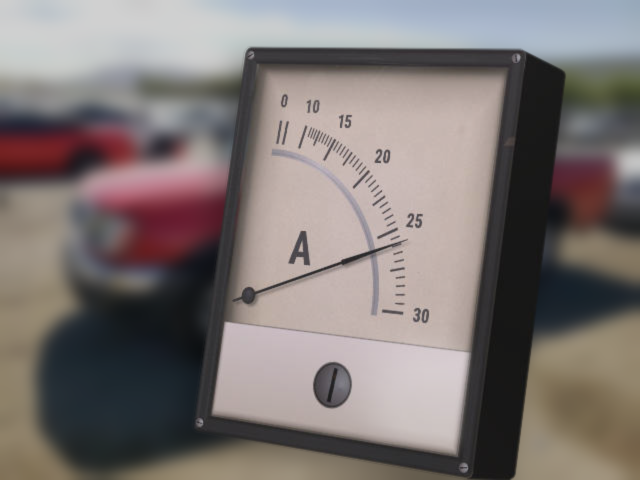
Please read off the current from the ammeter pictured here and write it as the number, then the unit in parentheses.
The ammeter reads 26 (A)
